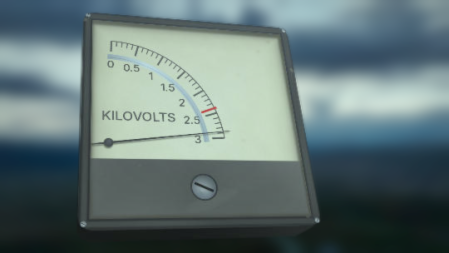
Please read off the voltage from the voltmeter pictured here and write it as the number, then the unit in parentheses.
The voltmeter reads 2.9 (kV)
